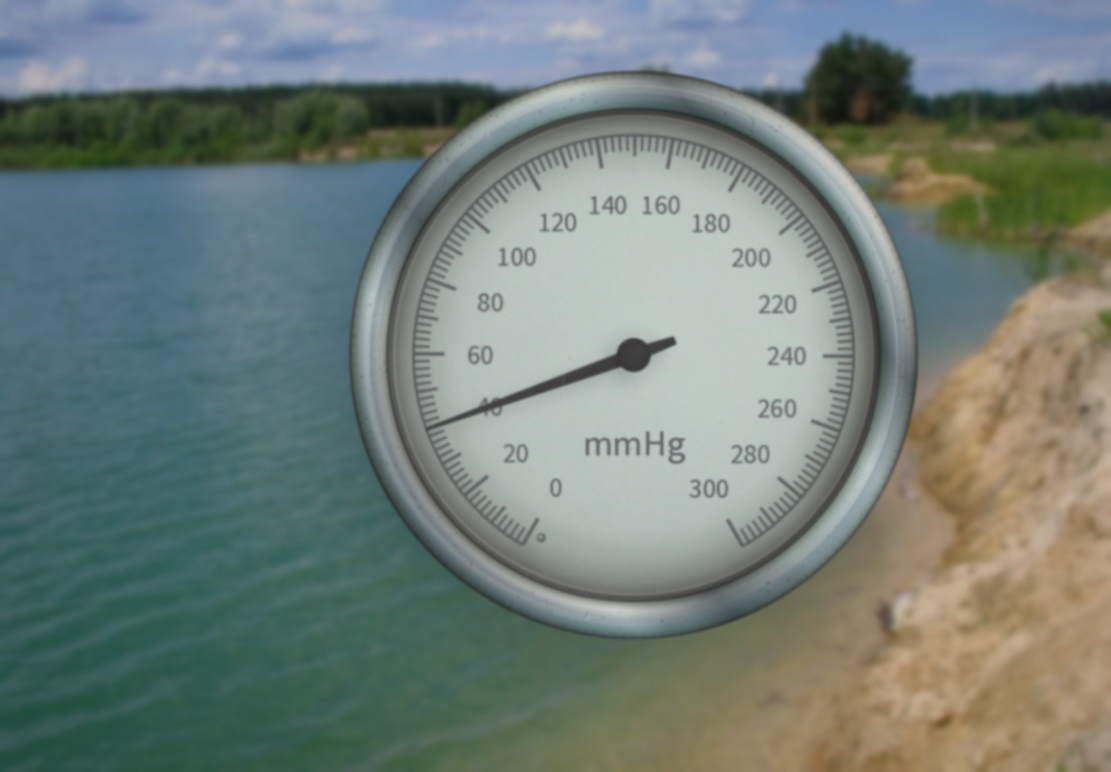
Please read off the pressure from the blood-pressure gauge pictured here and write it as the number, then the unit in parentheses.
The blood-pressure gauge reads 40 (mmHg)
